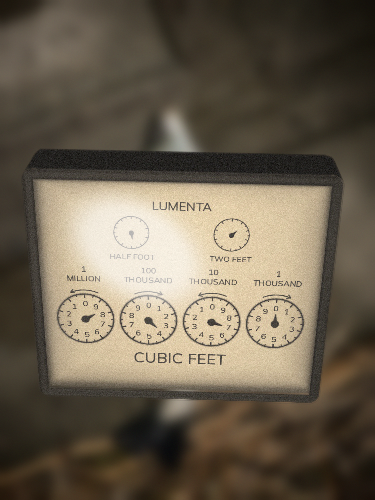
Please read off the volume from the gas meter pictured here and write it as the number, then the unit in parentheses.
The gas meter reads 837000 (ft³)
